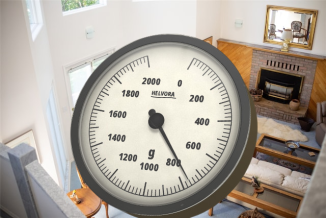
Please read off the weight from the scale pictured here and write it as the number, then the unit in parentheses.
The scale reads 760 (g)
